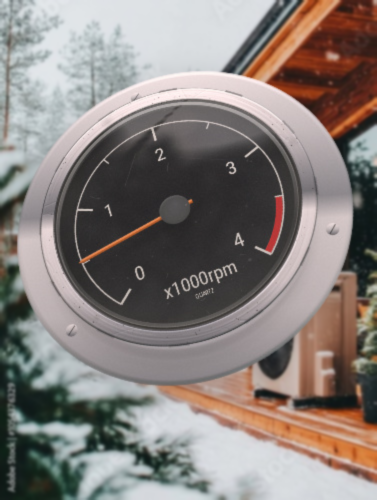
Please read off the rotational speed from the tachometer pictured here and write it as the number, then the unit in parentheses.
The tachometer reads 500 (rpm)
